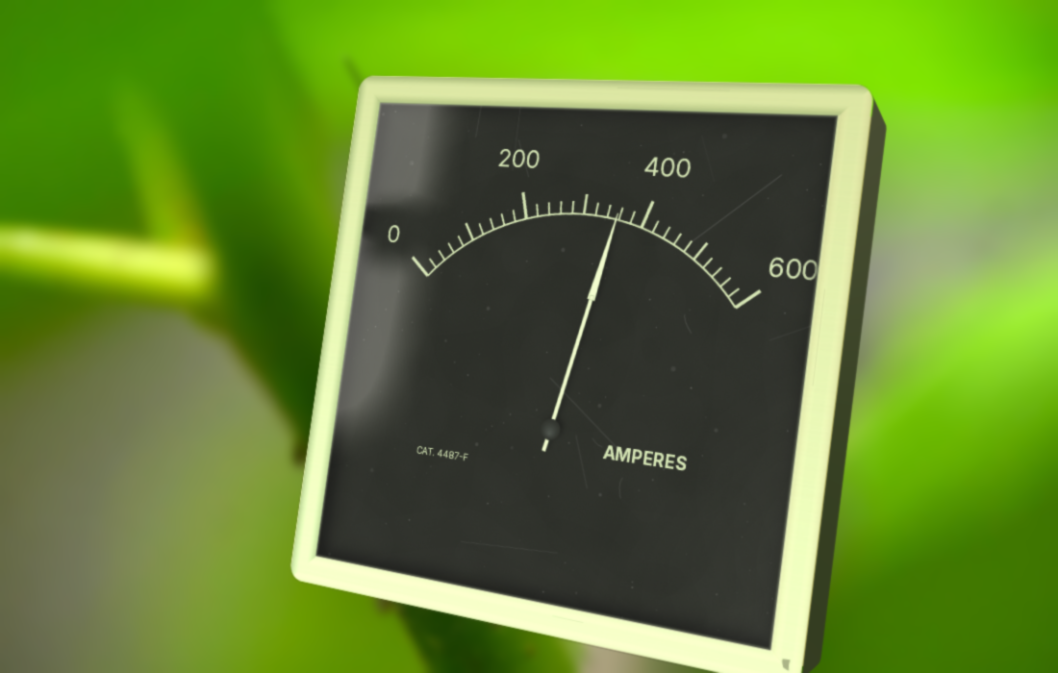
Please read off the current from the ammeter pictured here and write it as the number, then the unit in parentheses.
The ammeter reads 360 (A)
